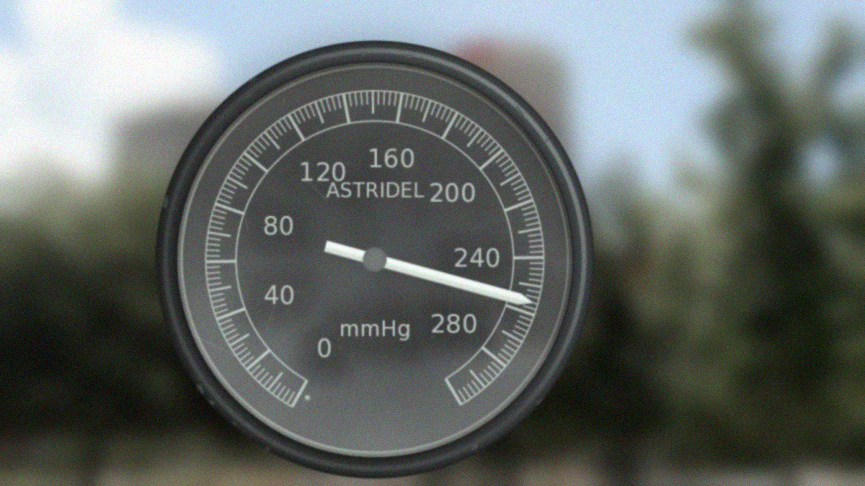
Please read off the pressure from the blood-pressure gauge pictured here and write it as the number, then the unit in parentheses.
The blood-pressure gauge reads 256 (mmHg)
